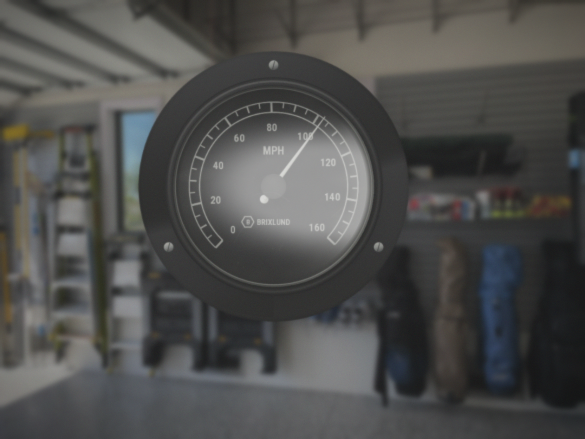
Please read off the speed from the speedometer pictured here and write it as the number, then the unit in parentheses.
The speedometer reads 102.5 (mph)
